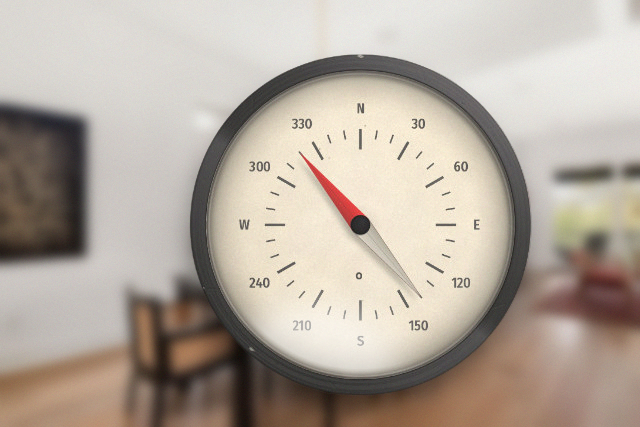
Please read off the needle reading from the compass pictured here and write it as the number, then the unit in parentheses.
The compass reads 320 (°)
